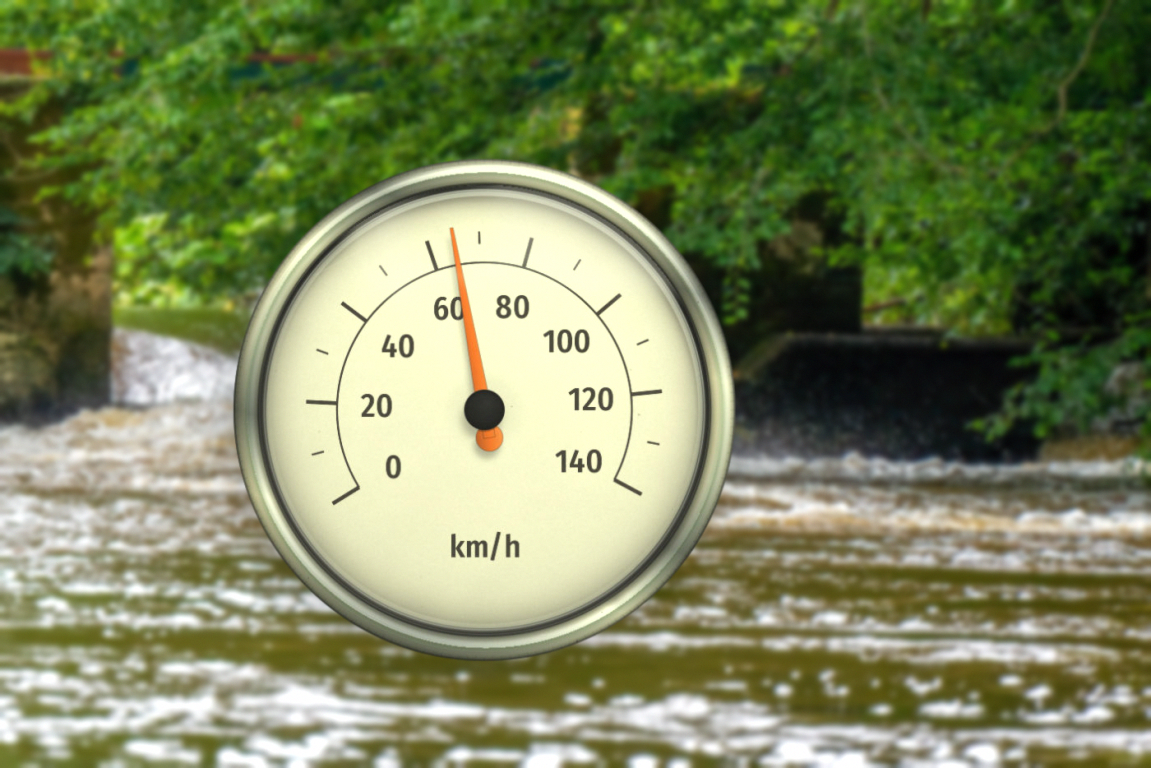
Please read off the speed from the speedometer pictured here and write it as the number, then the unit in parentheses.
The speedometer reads 65 (km/h)
